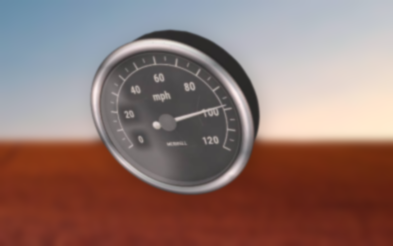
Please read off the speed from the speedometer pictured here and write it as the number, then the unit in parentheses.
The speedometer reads 97.5 (mph)
